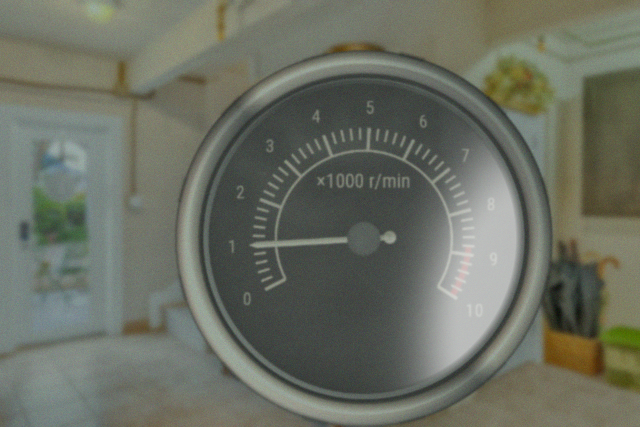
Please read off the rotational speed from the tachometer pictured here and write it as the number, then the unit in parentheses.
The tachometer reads 1000 (rpm)
